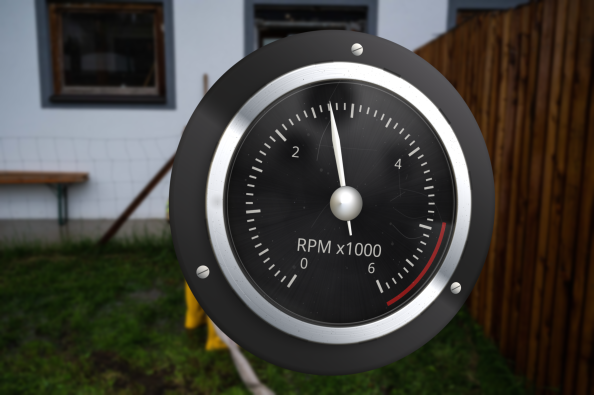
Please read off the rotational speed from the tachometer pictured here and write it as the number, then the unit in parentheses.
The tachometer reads 2700 (rpm)
